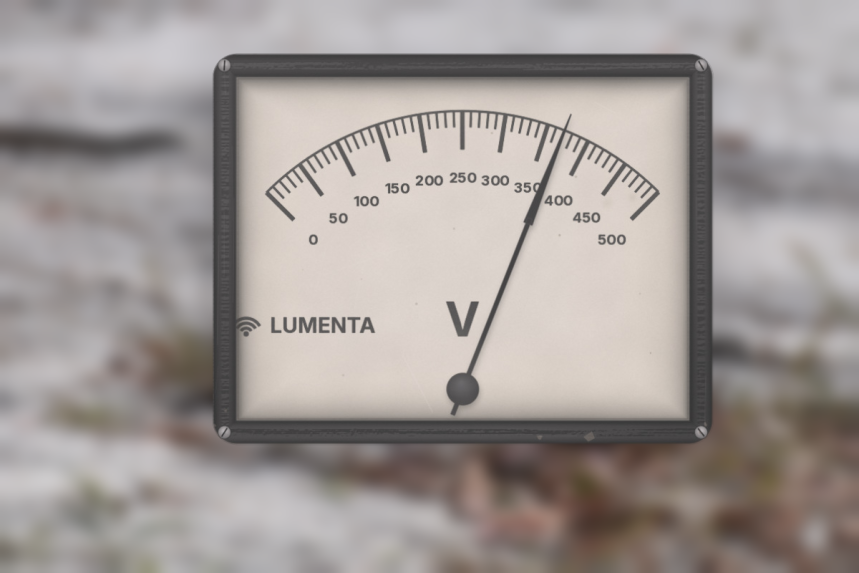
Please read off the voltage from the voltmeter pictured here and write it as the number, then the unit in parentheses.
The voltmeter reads 370 (V)
